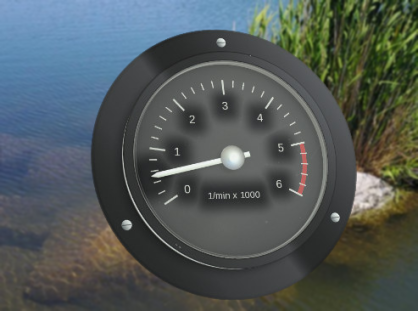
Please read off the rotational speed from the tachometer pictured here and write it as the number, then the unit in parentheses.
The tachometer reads 500 (rpm)
